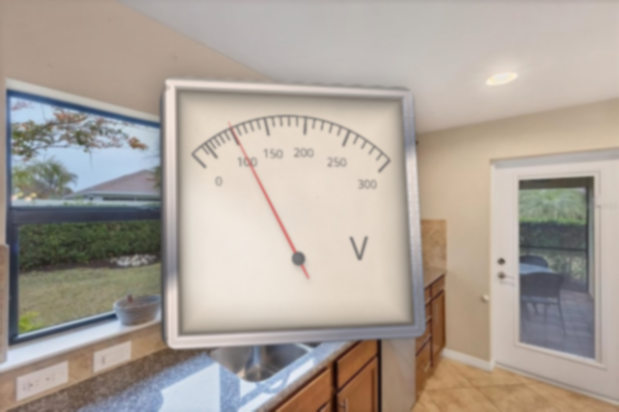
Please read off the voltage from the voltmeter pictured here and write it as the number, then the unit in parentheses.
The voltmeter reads 100 (V)
